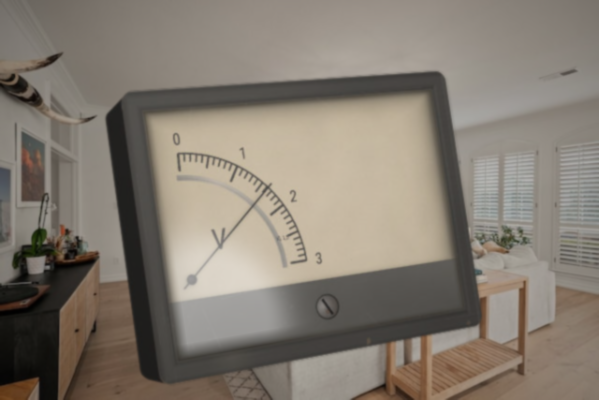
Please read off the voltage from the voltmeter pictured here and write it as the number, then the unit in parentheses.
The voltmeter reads 1.6 (V)
